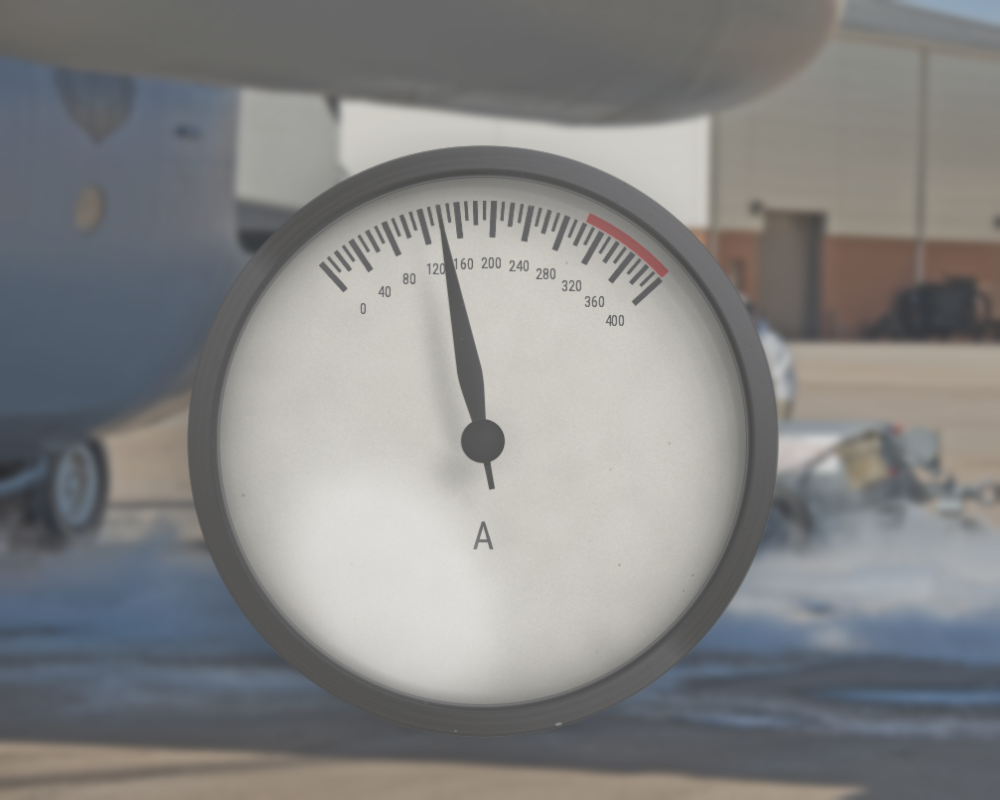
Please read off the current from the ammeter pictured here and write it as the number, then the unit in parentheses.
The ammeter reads 140 (A)
